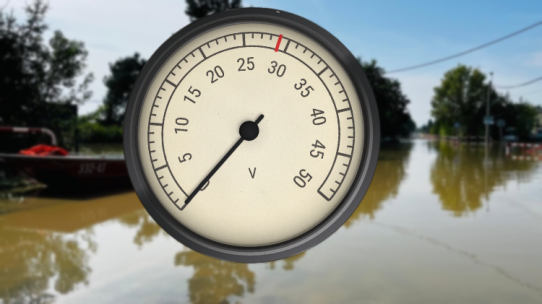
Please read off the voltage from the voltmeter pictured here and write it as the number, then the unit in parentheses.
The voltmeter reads 0 (V)
